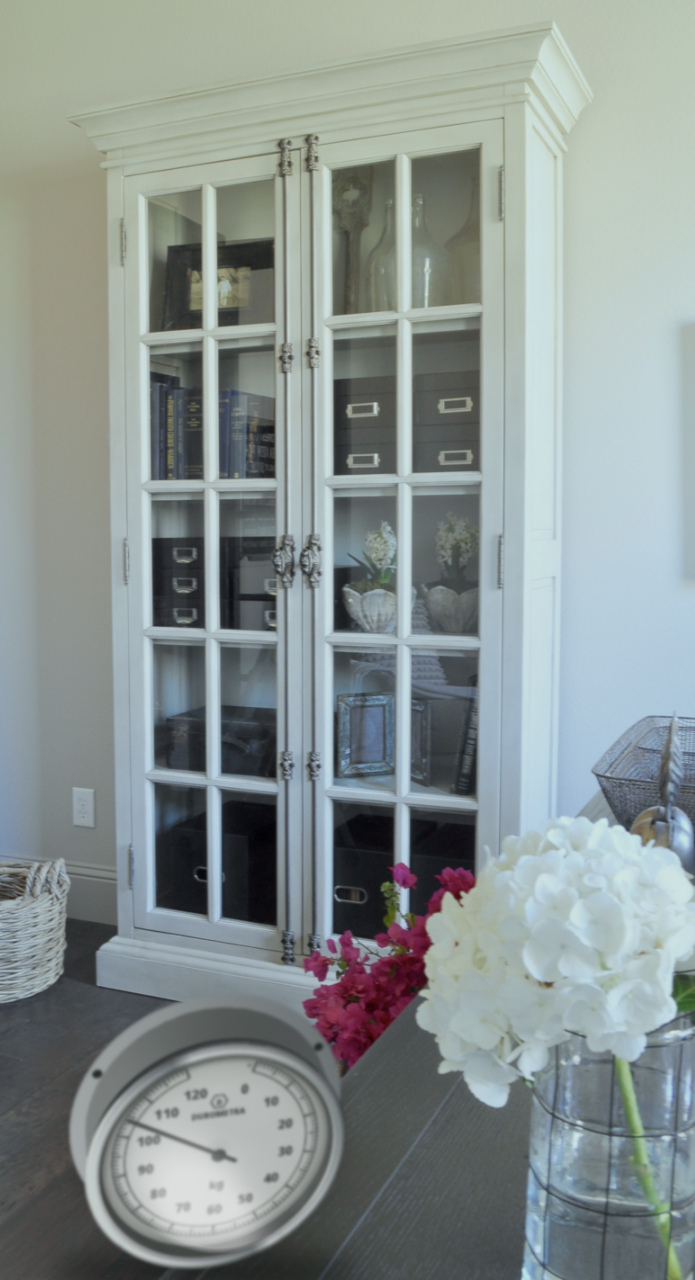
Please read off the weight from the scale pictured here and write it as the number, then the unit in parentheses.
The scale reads 105 (kg)
